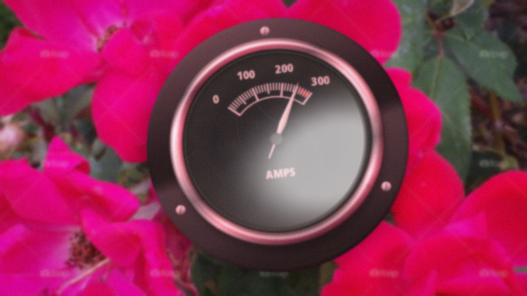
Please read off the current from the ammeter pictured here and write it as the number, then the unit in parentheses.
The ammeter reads 250 (A)
